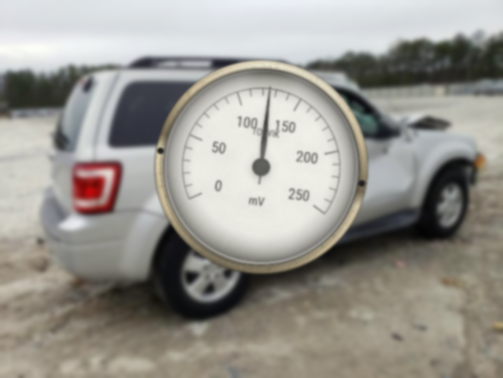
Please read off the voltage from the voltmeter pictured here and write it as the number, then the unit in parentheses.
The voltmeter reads 125 (mV)
